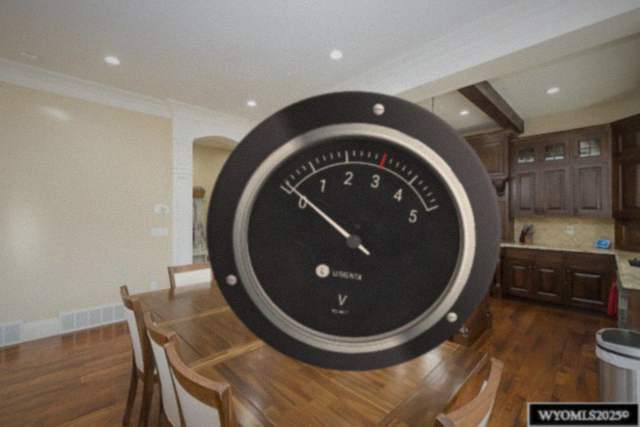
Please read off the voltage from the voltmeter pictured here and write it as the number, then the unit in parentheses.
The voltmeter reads 0.2 (V)
